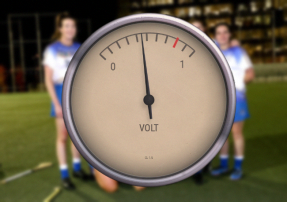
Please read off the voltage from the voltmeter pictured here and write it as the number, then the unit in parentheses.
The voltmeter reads 0.45 (V)
